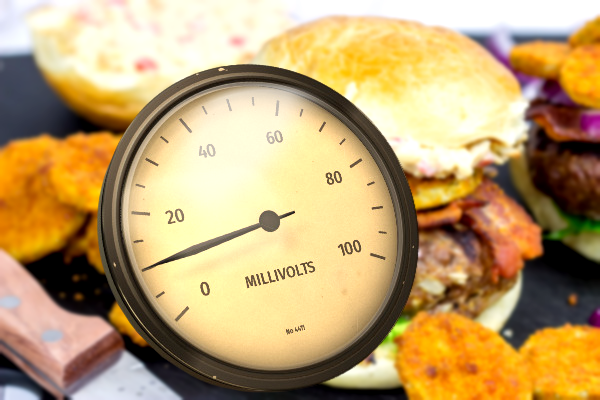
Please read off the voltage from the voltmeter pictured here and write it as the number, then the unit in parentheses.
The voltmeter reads 10 (mV)
